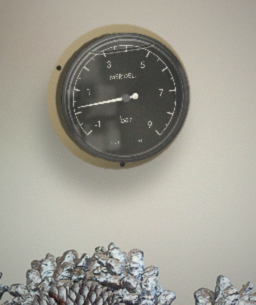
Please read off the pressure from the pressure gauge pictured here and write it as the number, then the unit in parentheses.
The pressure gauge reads 0.25 (bar)
